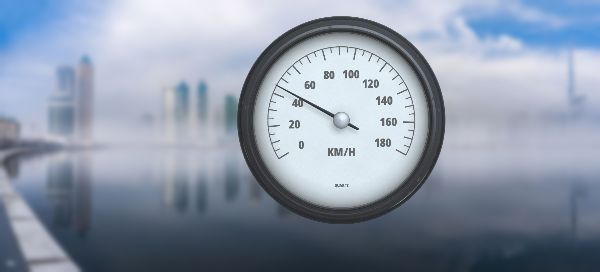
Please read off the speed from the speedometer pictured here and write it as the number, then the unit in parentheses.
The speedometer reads 45 (km/h)
